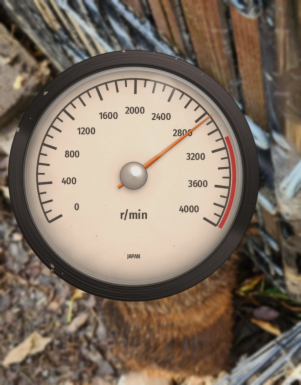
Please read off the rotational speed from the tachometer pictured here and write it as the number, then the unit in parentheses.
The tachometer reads 2850 (rpm)
